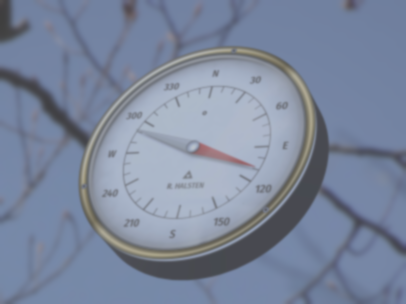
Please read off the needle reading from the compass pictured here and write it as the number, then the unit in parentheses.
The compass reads 110 (°)
